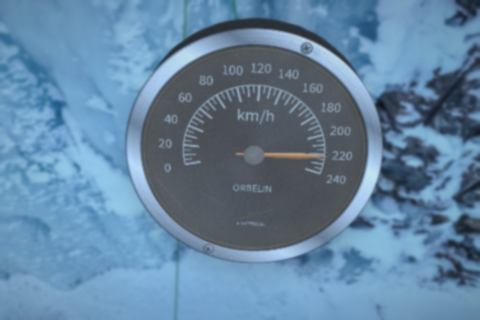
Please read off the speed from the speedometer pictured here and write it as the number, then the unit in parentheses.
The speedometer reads 220 (km/h)
